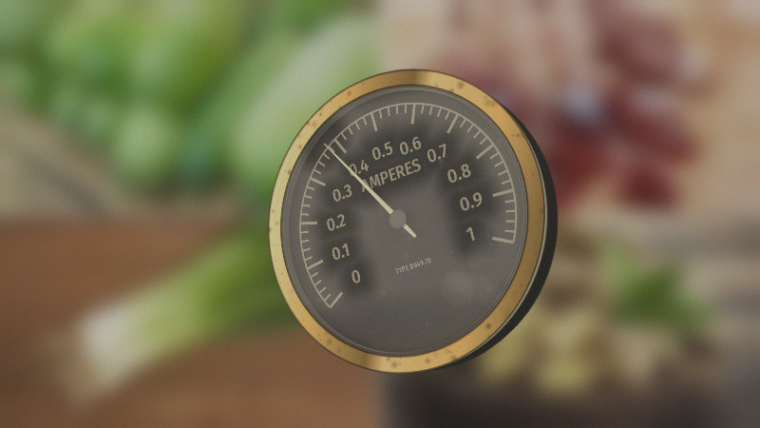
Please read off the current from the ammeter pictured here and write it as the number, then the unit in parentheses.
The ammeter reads 0.38 (A)
